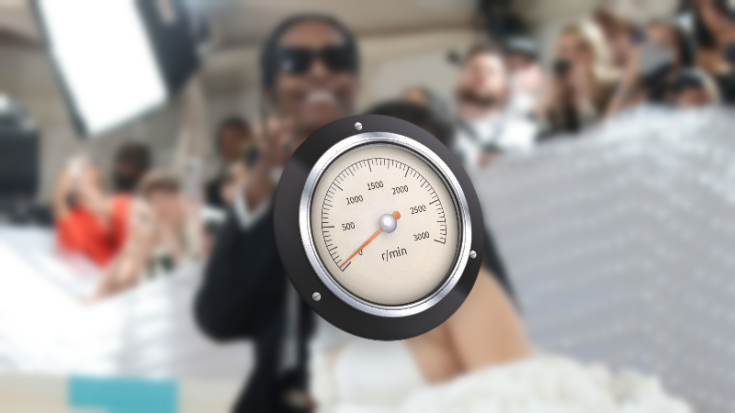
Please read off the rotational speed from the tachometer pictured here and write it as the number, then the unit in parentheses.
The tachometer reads 50 (rpm)
